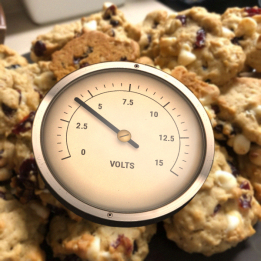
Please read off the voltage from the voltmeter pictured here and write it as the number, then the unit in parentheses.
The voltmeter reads 4 (V)
